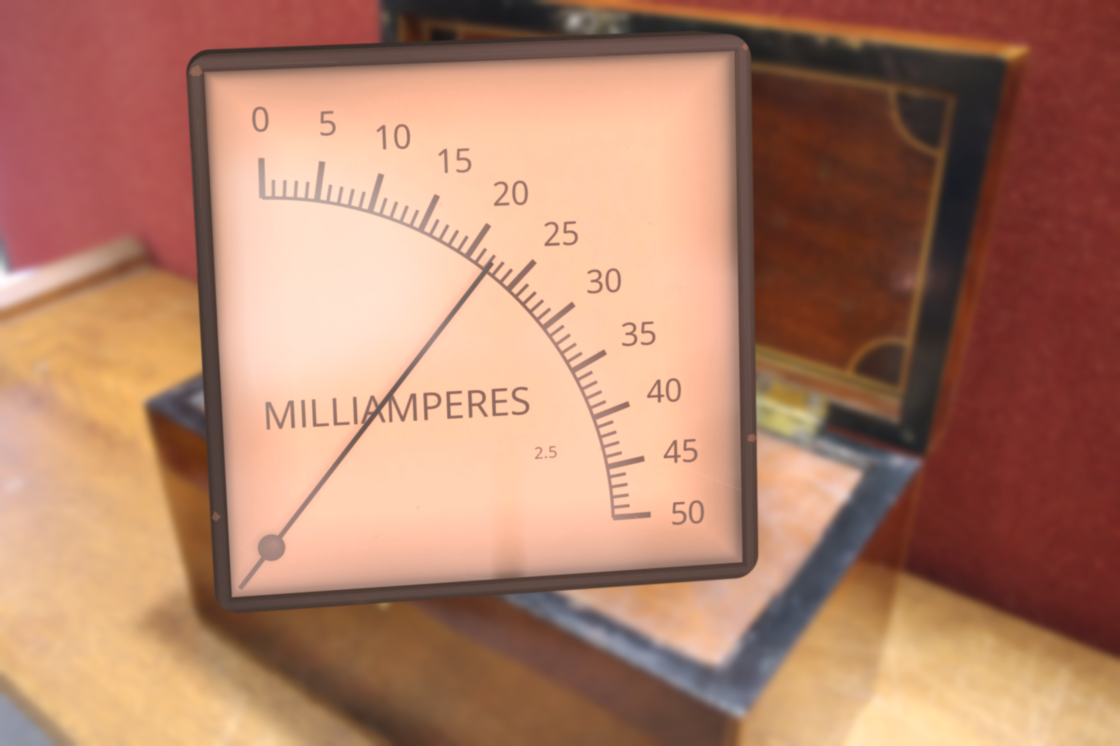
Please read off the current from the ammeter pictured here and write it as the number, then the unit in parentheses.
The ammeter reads 22 (mA)
